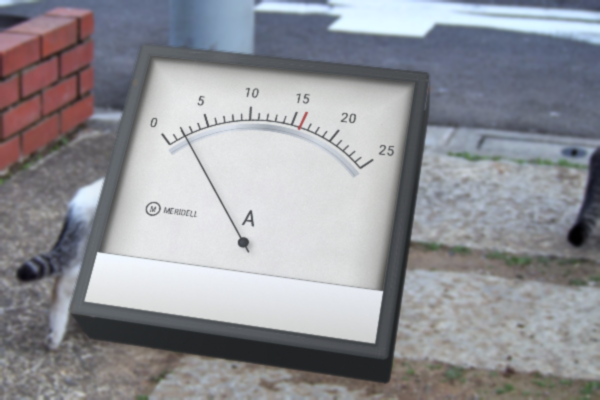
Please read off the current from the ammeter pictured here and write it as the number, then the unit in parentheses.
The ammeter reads 2 (A)
